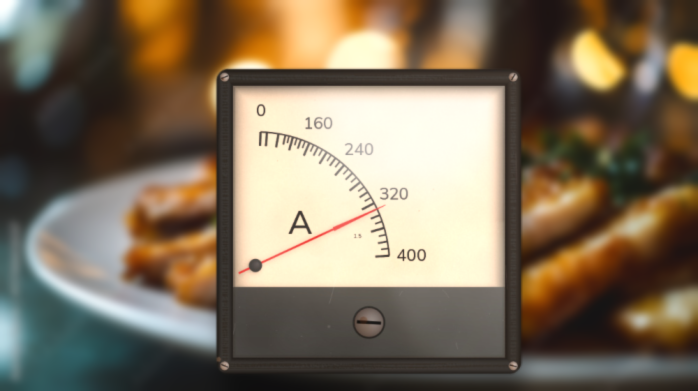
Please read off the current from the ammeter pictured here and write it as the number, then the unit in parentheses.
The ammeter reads 330 (A)
